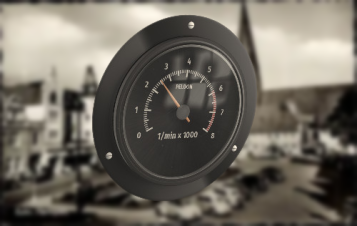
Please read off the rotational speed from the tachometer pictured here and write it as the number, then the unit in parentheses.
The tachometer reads 2500 (rpm)
